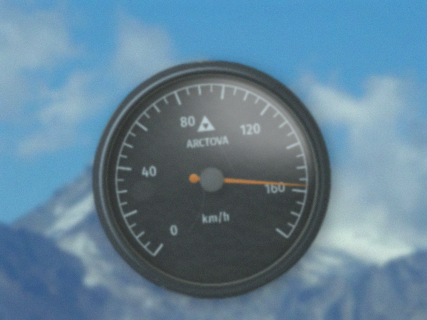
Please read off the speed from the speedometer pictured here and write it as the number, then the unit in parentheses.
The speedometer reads 157.5 (km/h)
